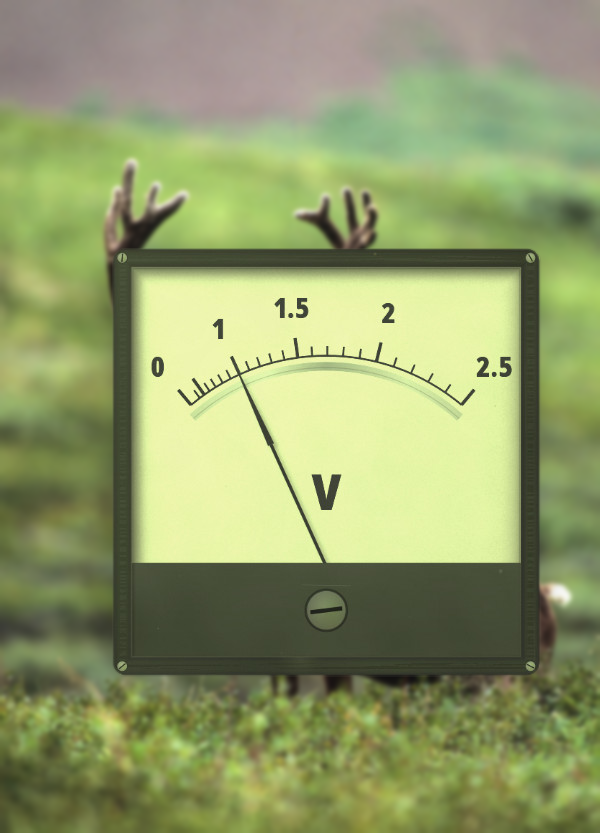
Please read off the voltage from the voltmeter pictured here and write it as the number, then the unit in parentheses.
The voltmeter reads 1 (V)
